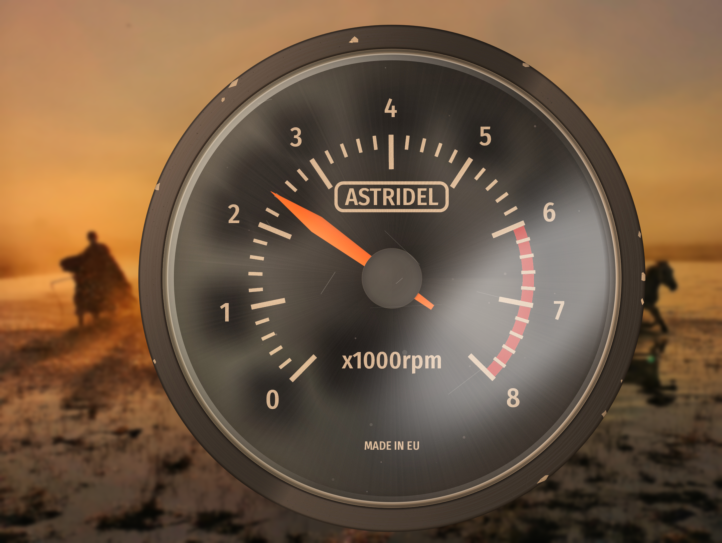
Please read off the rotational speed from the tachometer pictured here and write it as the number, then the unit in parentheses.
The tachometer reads 2400 (rpm)
